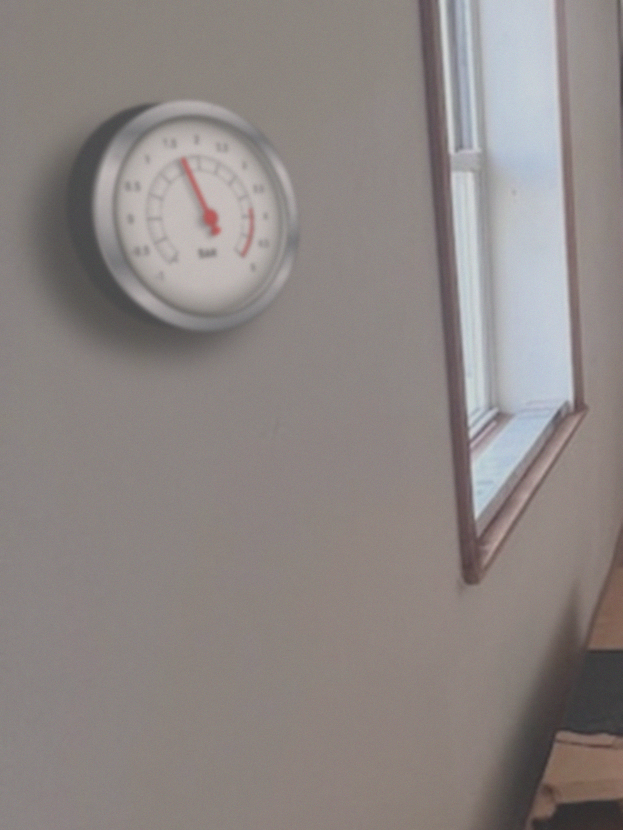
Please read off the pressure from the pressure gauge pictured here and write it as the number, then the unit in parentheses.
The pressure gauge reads 1.5 (bar)
